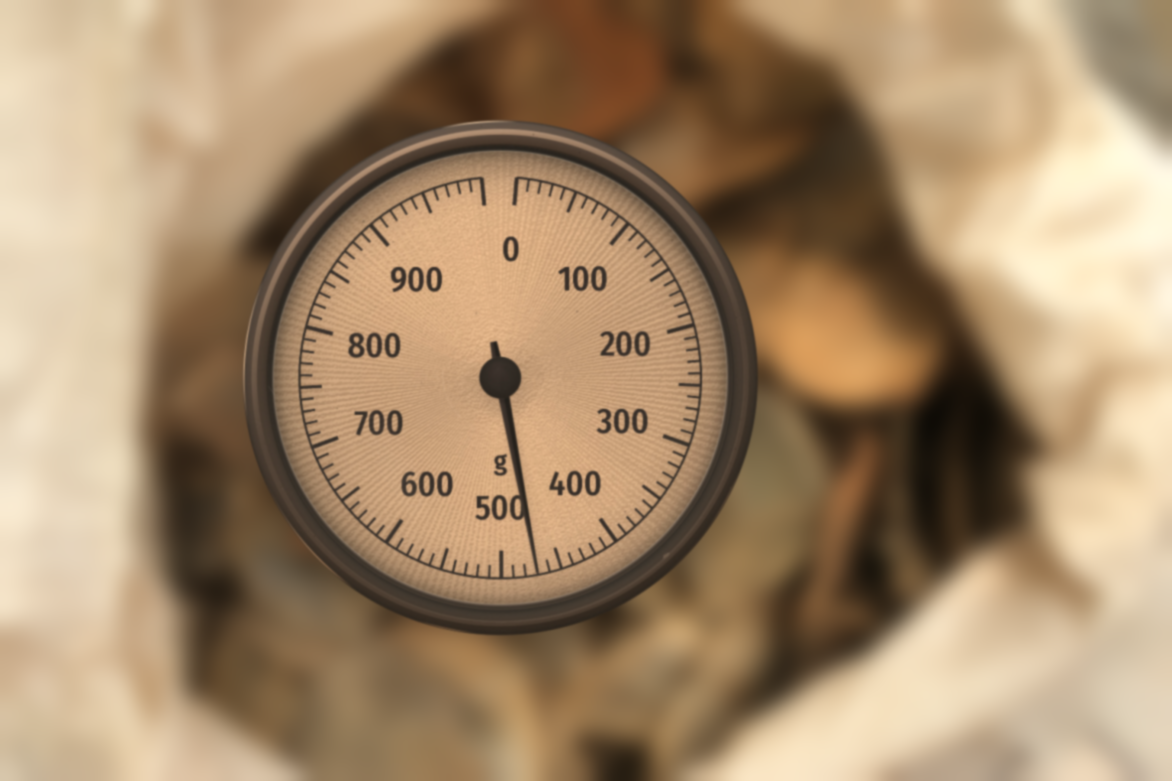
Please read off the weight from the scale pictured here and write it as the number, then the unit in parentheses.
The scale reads 470 (g)
